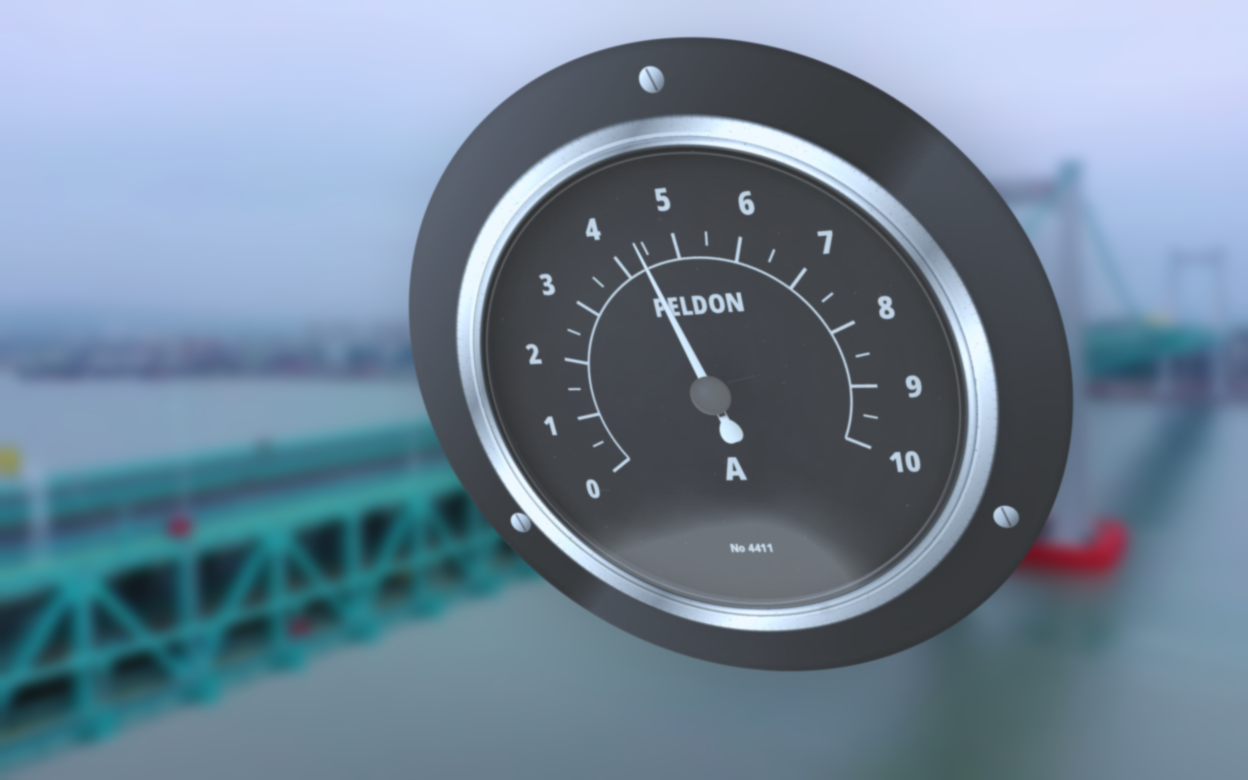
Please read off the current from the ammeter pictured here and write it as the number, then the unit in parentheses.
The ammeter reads 4.5 (A)
